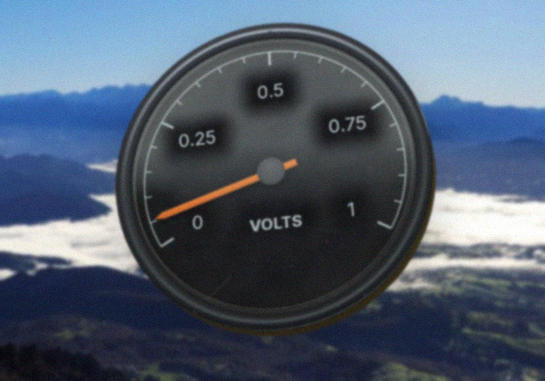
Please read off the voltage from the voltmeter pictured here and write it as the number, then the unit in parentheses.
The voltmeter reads 0.05 (V)
